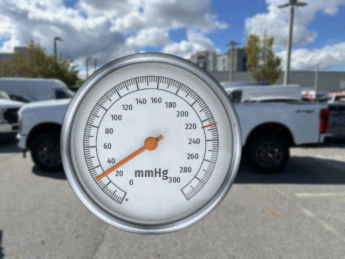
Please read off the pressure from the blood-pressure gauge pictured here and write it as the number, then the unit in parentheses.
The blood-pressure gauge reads 30 (mmHg)
